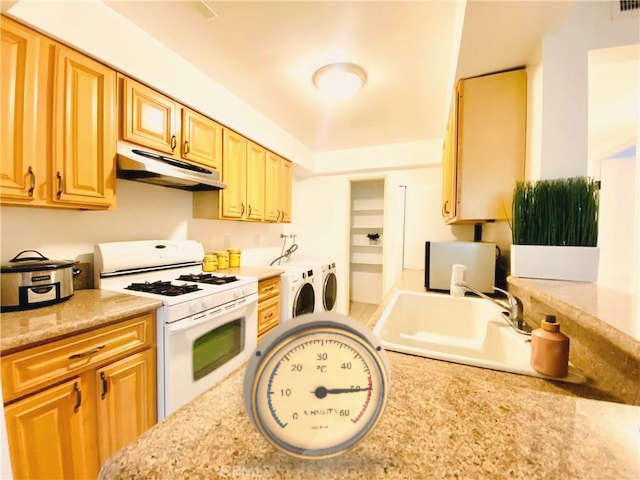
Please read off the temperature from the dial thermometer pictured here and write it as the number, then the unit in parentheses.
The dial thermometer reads 50 (°C)
